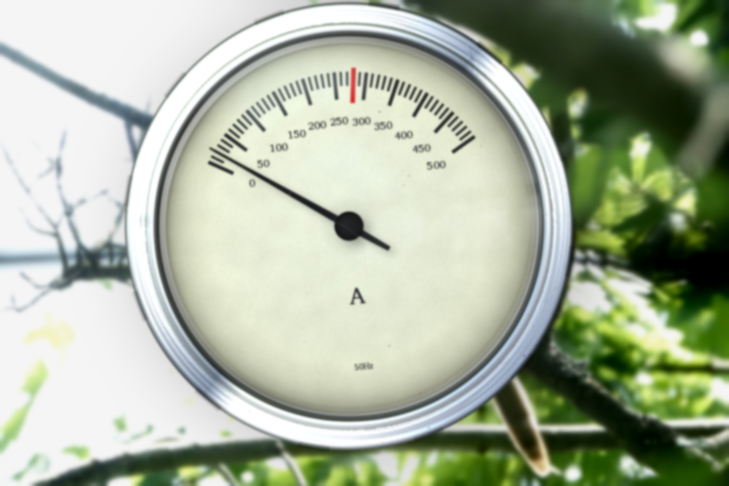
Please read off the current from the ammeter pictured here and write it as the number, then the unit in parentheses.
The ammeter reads 20 (A)
